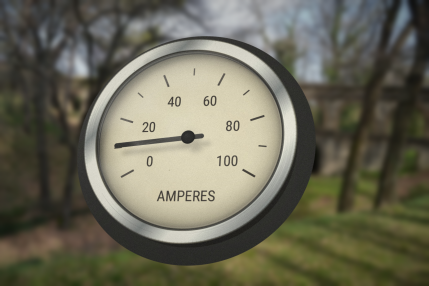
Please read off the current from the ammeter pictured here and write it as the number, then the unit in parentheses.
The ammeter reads 10 (A)
